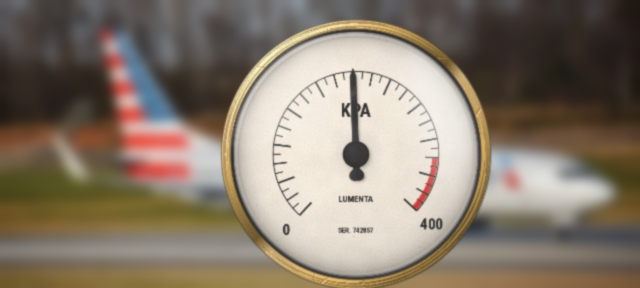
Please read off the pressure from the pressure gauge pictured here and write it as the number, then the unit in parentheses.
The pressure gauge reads 200 (kPa)
